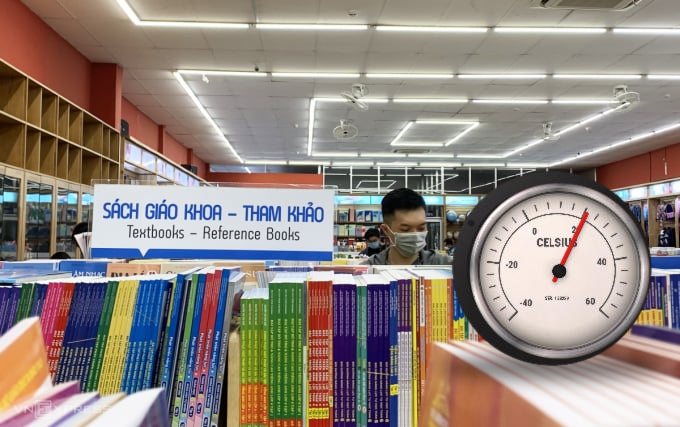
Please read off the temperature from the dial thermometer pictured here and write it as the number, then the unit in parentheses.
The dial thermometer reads 20 (°C)
